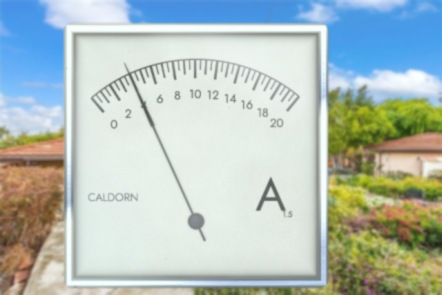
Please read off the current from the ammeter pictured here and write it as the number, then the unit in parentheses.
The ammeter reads 4 (A)
